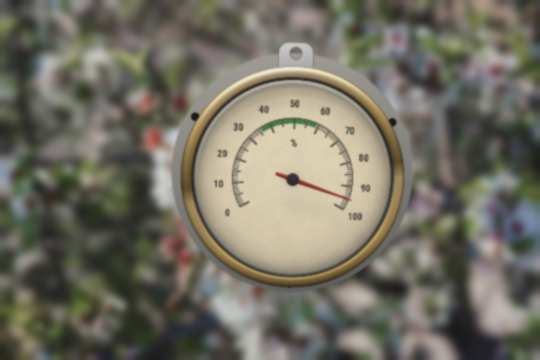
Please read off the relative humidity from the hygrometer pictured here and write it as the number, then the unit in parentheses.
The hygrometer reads 95 (%)
